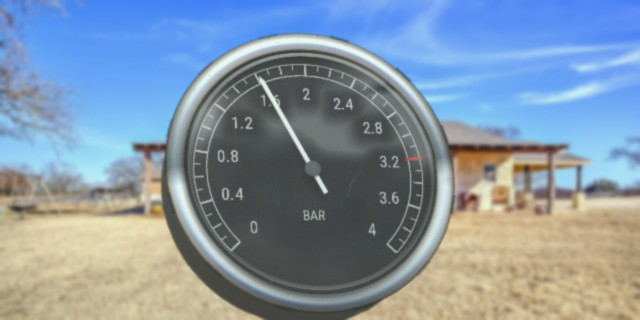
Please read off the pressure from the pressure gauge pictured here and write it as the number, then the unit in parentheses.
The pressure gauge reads 1.6 (bar)
